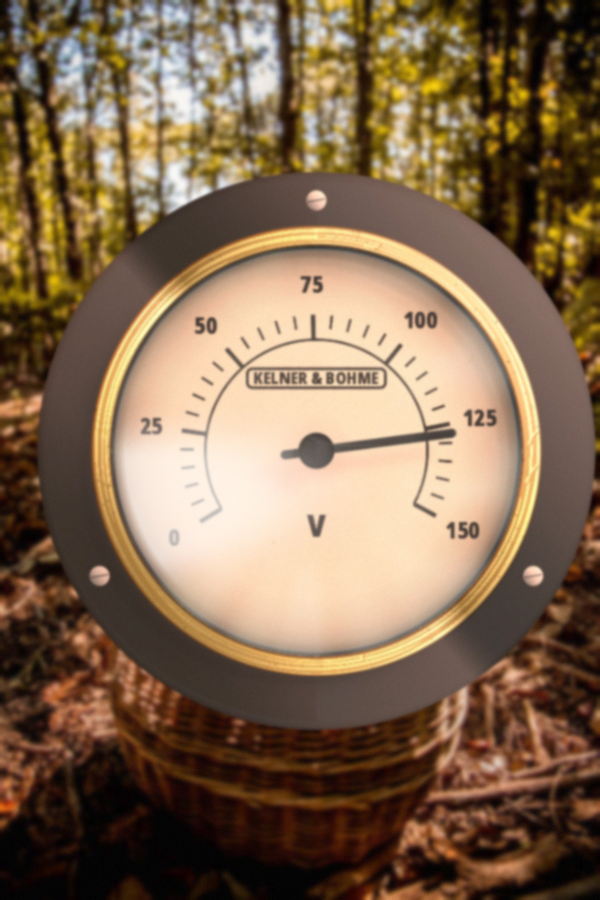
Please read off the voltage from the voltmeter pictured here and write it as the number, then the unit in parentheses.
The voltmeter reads 127.5 (V)
